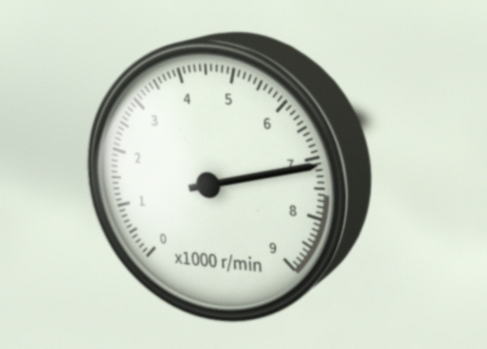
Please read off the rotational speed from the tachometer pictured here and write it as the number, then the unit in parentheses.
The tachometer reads 7100 (rpm)
